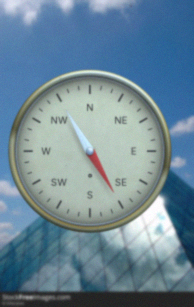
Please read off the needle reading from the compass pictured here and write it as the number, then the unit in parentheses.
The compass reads 150 (°)
